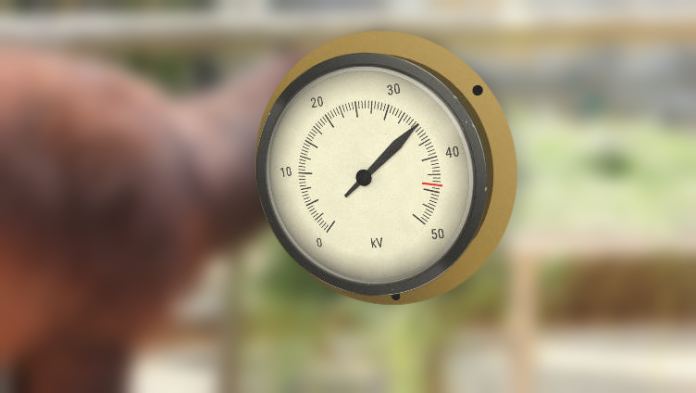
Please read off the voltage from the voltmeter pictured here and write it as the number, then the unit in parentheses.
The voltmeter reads 35 (kV)
